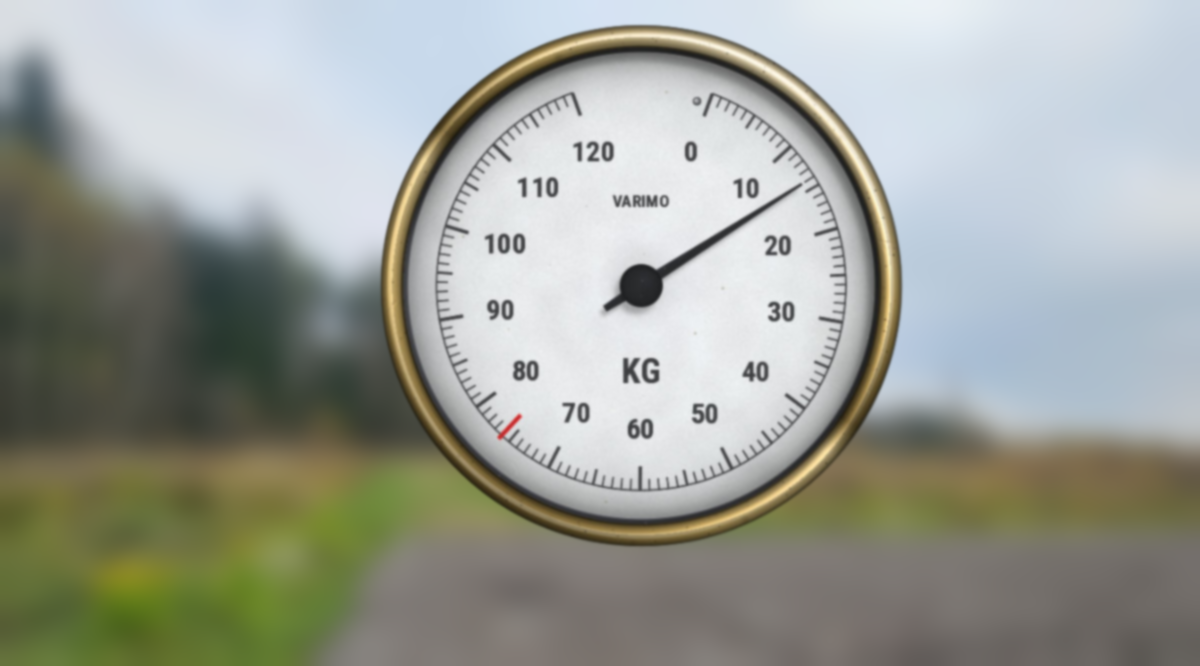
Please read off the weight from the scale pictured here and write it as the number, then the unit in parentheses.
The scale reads 14 (kg)
